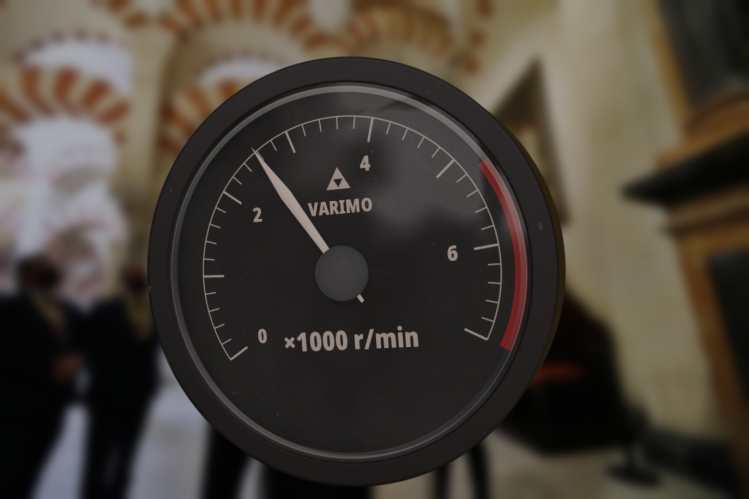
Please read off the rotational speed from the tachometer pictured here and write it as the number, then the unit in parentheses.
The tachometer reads 2600 (rpm)
